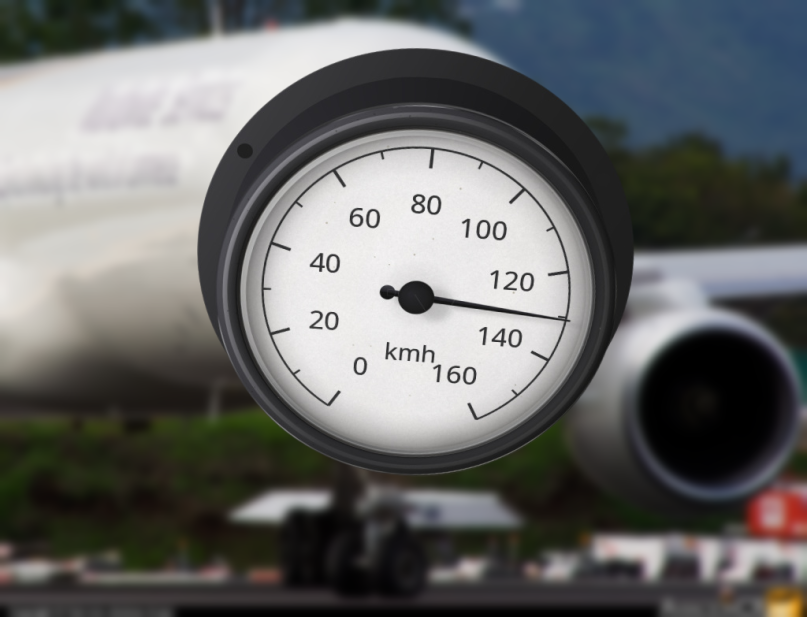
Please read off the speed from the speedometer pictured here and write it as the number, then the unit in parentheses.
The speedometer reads 130 (km/h)
